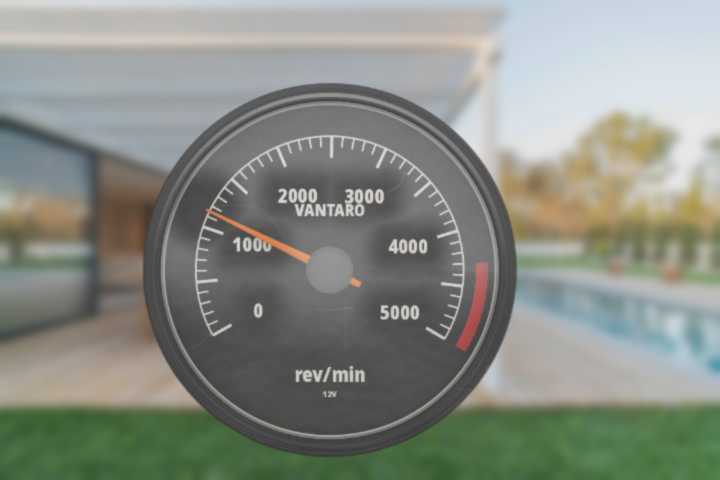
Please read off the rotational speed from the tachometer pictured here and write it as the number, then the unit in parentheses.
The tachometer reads 1150 (rpm)
